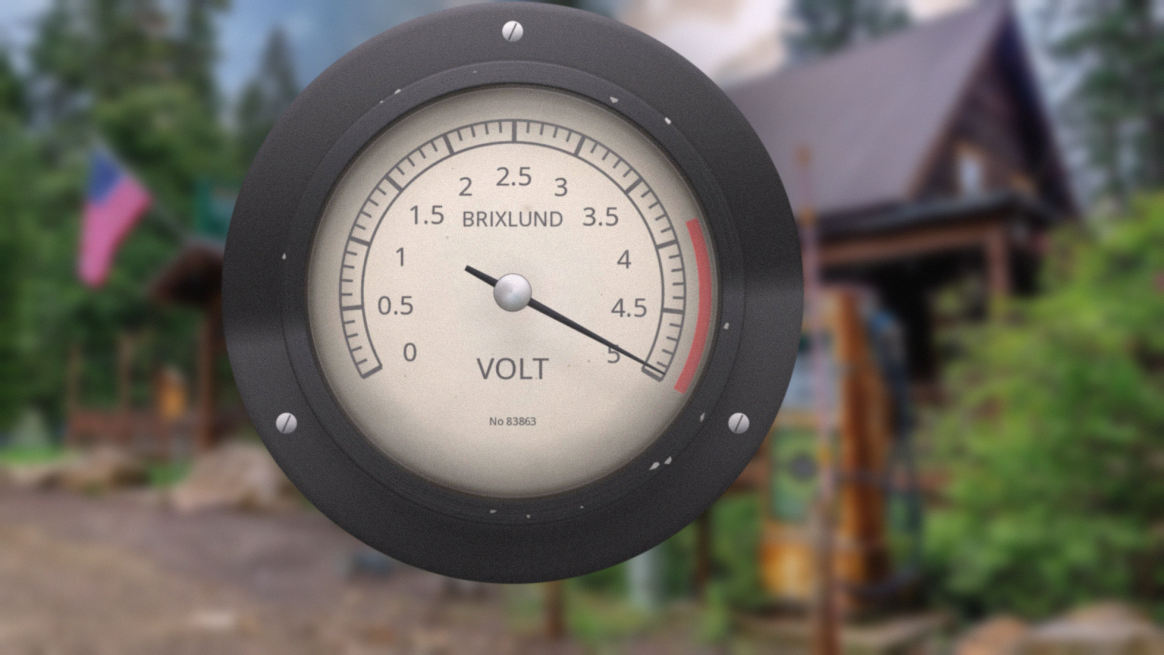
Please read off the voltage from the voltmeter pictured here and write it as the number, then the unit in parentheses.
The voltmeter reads 4.95 (V)
